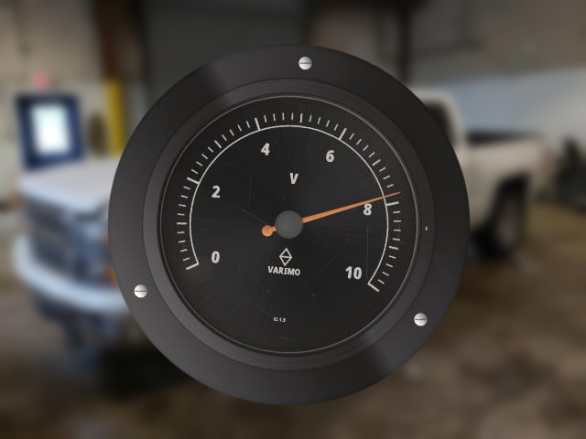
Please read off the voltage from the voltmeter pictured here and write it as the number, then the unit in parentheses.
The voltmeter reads 7.8 (V)
